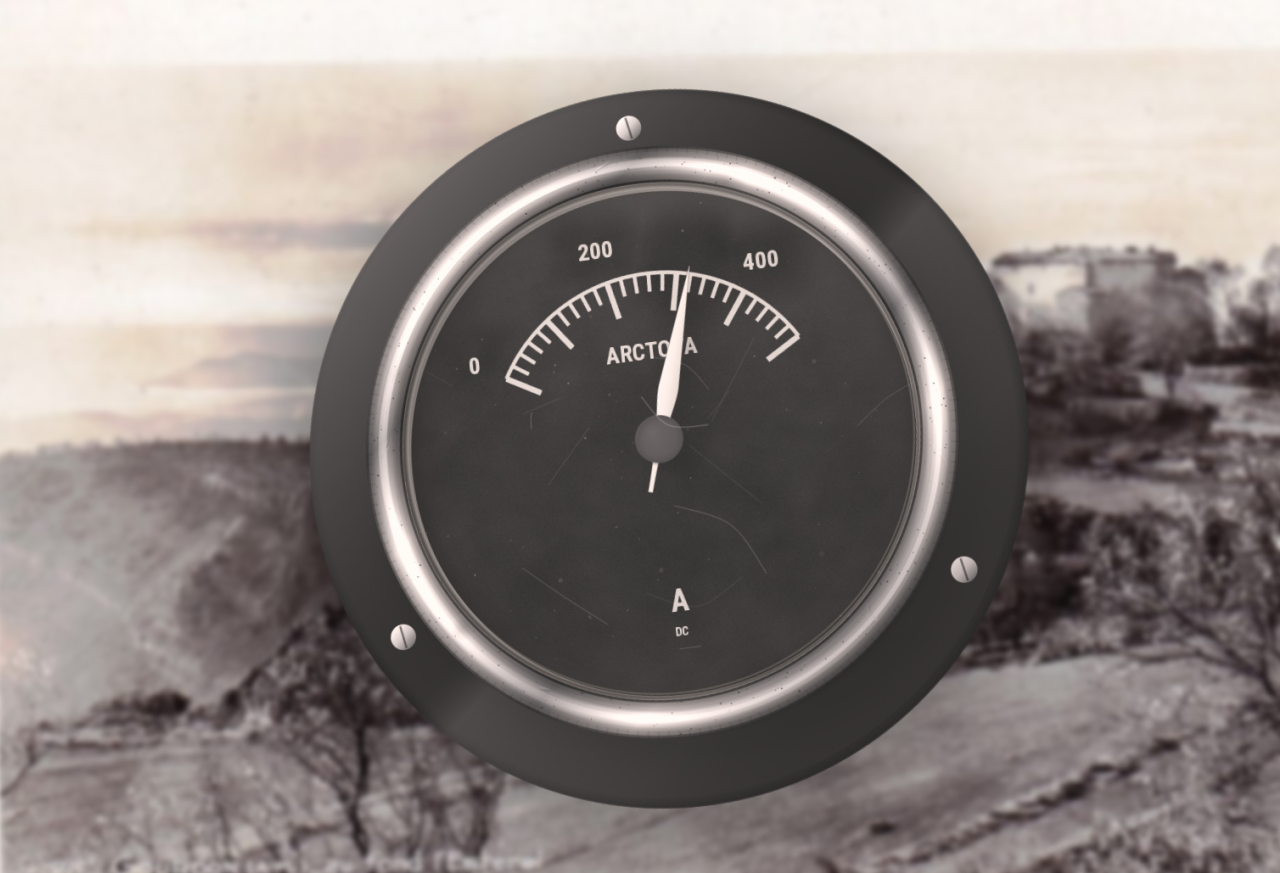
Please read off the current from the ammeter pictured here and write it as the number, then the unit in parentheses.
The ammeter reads 320 (A)
